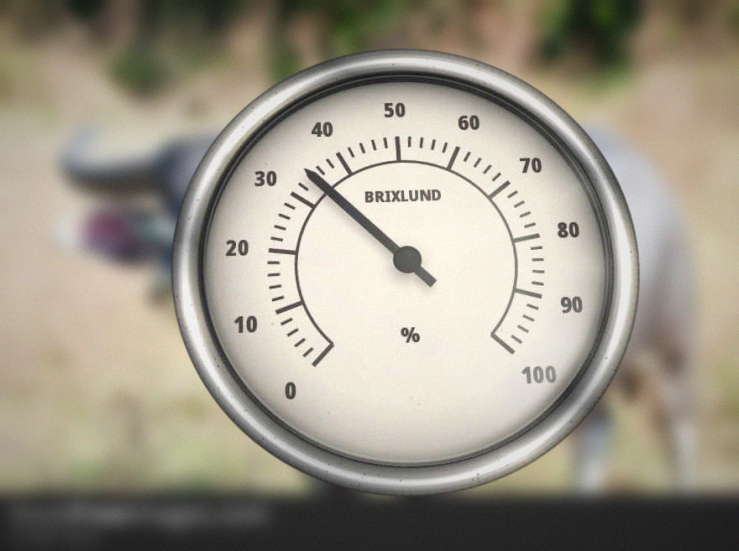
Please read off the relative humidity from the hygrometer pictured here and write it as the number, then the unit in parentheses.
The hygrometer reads 34 (%)
